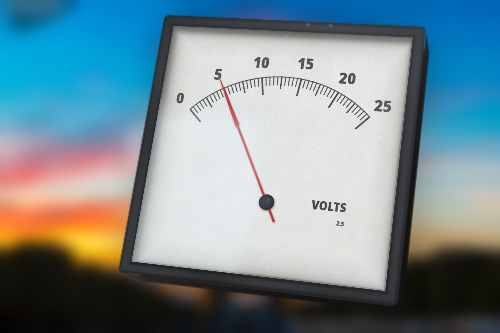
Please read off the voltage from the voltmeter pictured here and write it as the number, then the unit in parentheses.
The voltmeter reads 5 (V)
